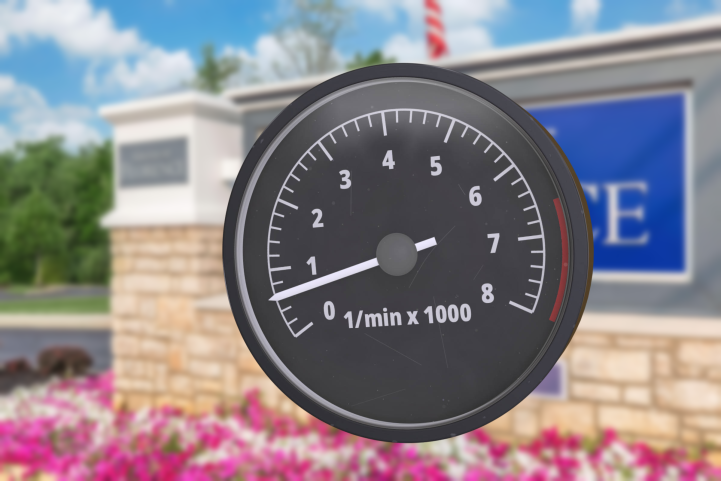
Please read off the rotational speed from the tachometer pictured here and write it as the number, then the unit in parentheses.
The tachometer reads 600 (rpm)
